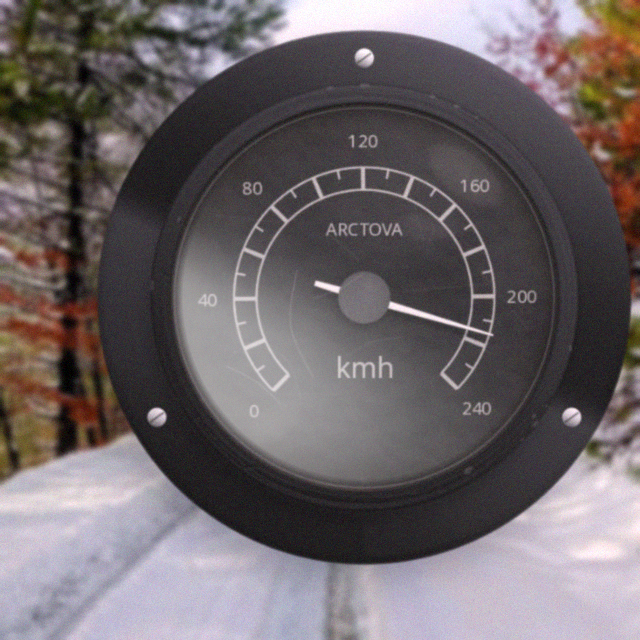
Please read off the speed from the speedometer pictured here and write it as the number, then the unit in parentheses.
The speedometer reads 215 (km/h)
